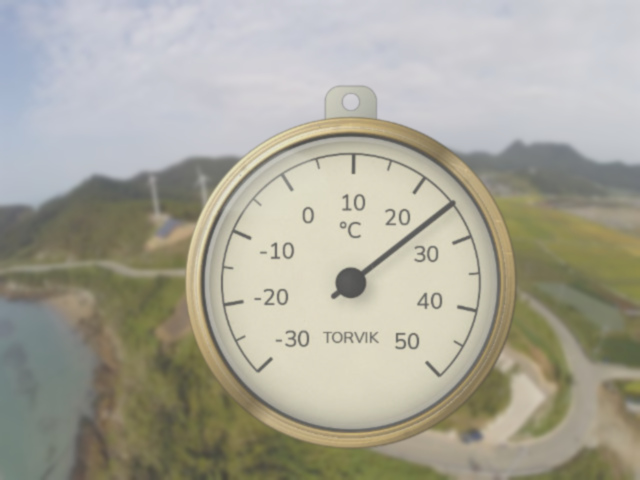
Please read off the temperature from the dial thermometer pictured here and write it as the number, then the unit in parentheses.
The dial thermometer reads 25 (°C)
